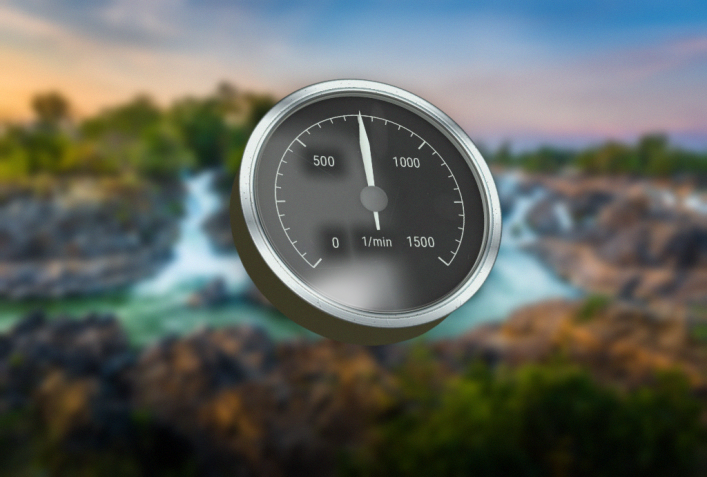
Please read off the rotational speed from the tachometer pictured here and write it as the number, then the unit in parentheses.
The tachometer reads 750 (rpm)
